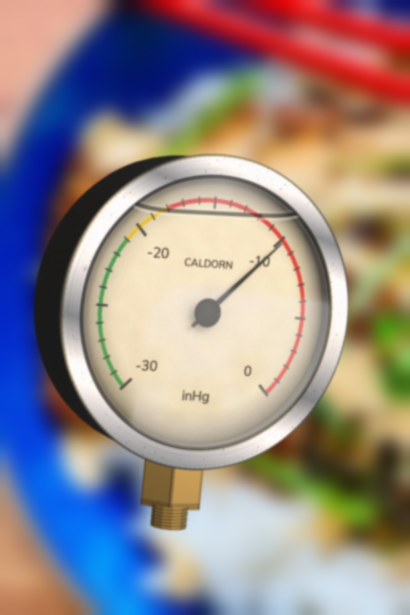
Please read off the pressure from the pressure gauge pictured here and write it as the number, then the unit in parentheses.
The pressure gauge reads -10 (inHg)
